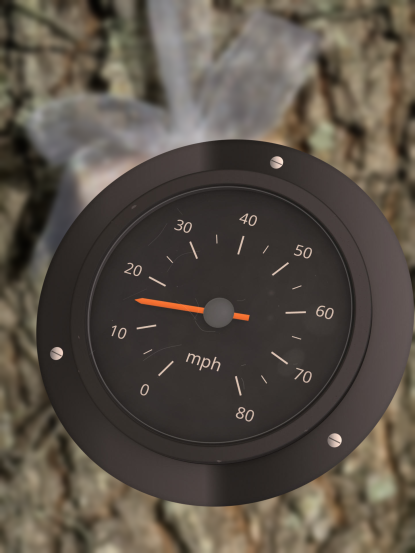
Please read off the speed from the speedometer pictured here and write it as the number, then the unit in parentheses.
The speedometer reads 15 (mph)
